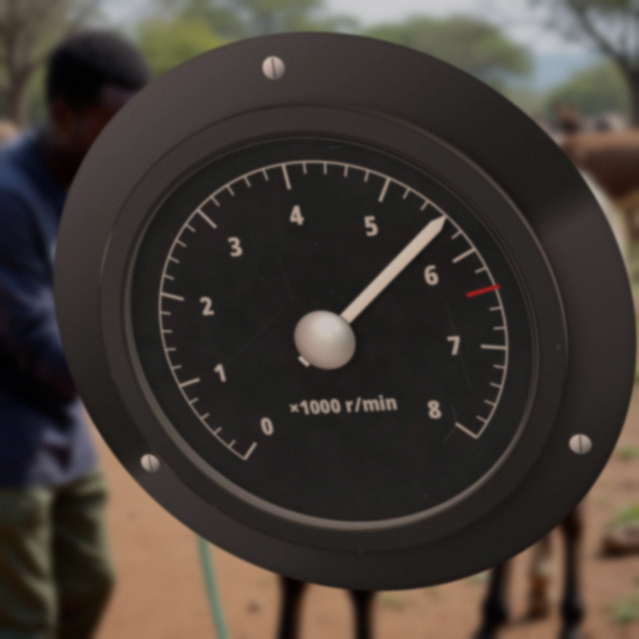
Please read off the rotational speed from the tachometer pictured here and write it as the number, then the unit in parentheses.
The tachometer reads 5600 (rpm)
